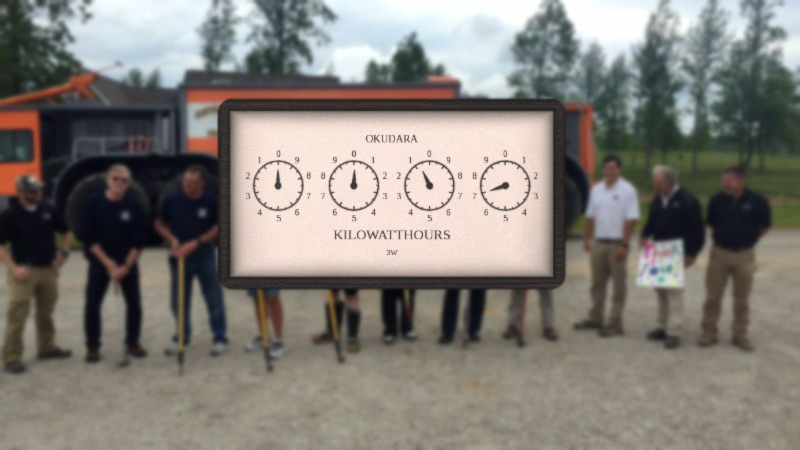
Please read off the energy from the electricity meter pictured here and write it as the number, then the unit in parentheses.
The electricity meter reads 7 (kWh)
